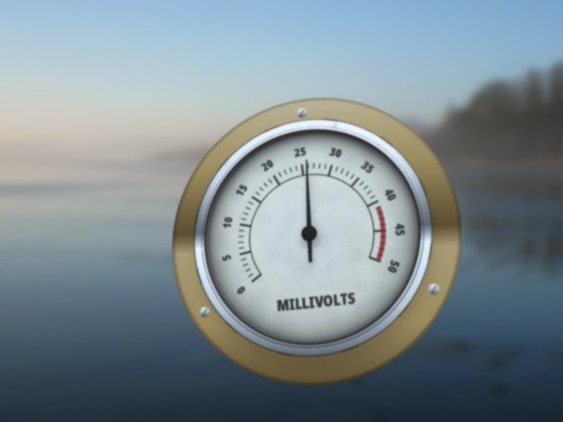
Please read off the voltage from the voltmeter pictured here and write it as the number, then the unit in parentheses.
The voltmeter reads 26 (mV)
